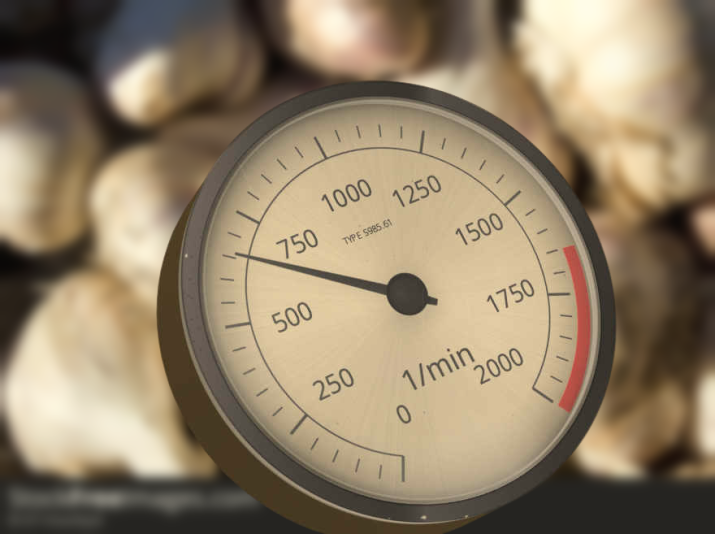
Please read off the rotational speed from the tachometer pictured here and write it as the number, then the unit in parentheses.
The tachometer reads 650 (rpm)
